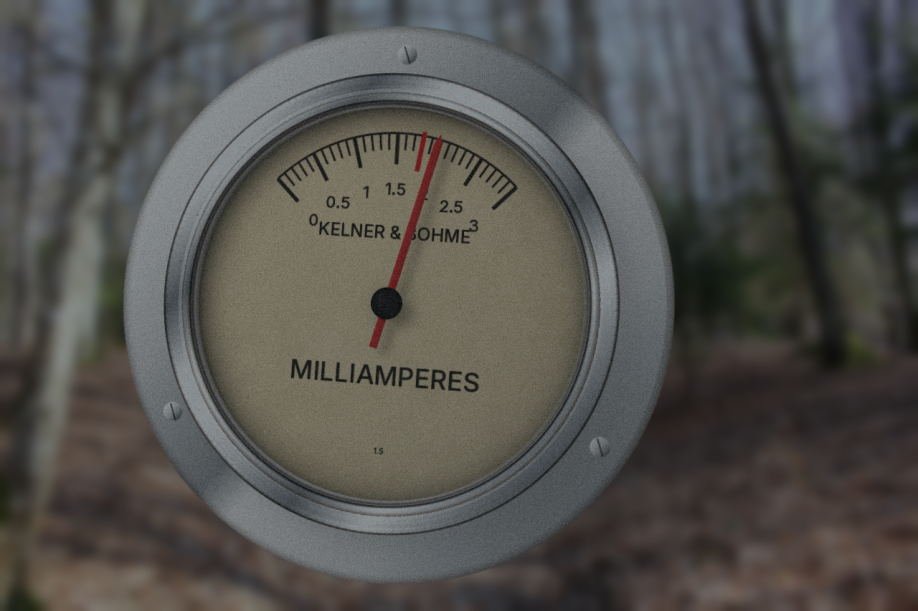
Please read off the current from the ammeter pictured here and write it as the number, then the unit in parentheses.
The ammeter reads 2 (mA)
